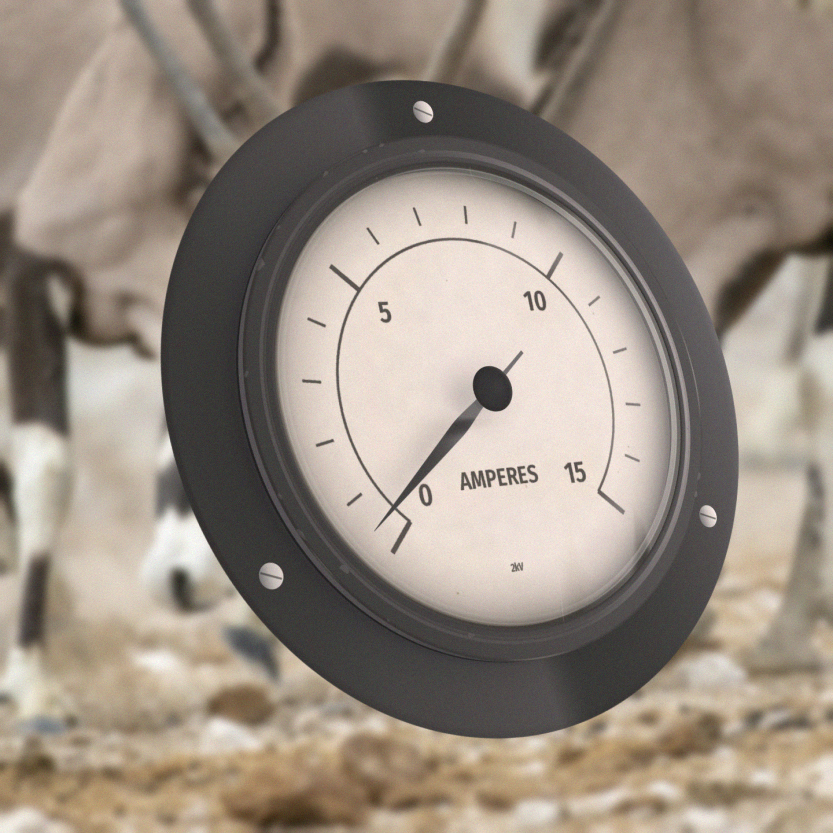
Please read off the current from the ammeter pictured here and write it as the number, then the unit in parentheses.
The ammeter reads 0.5 (A)
